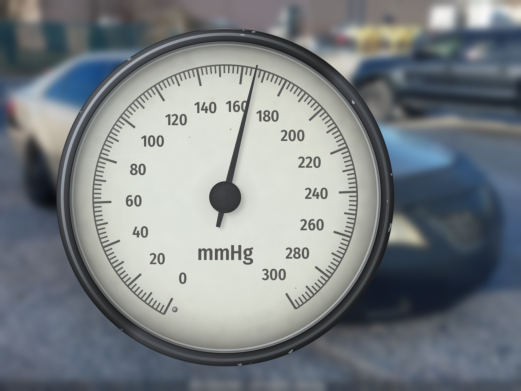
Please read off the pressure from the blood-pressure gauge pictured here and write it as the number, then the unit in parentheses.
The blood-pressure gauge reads 166 (mmHg)
